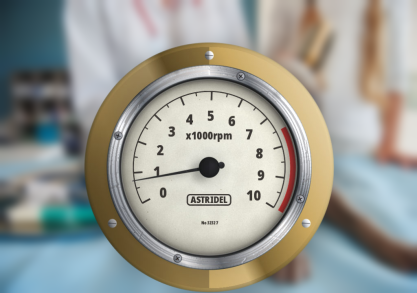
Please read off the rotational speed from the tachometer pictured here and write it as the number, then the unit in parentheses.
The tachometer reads 750 (rpm)
